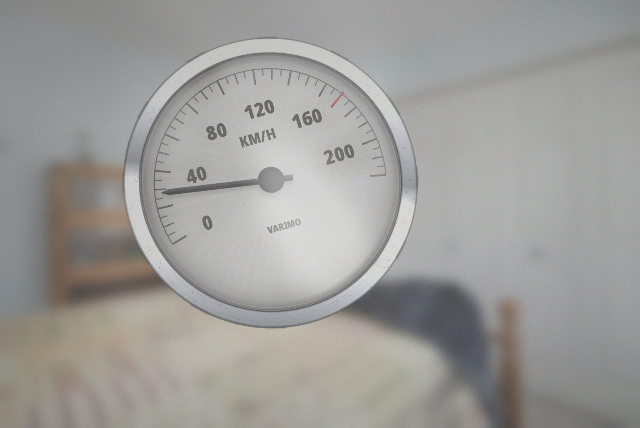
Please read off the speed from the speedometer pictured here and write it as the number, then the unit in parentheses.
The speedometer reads 27.5 (km/h)
